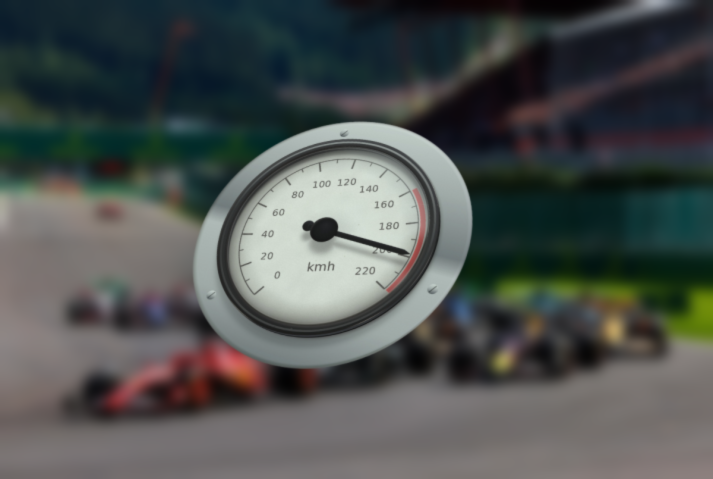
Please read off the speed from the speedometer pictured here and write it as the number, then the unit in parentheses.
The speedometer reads 200 (km/h)
